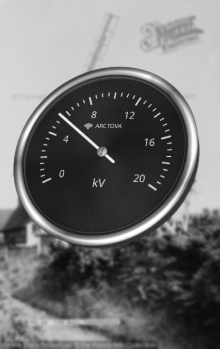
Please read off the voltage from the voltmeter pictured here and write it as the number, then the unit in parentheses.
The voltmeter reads 5.5 (kV)
